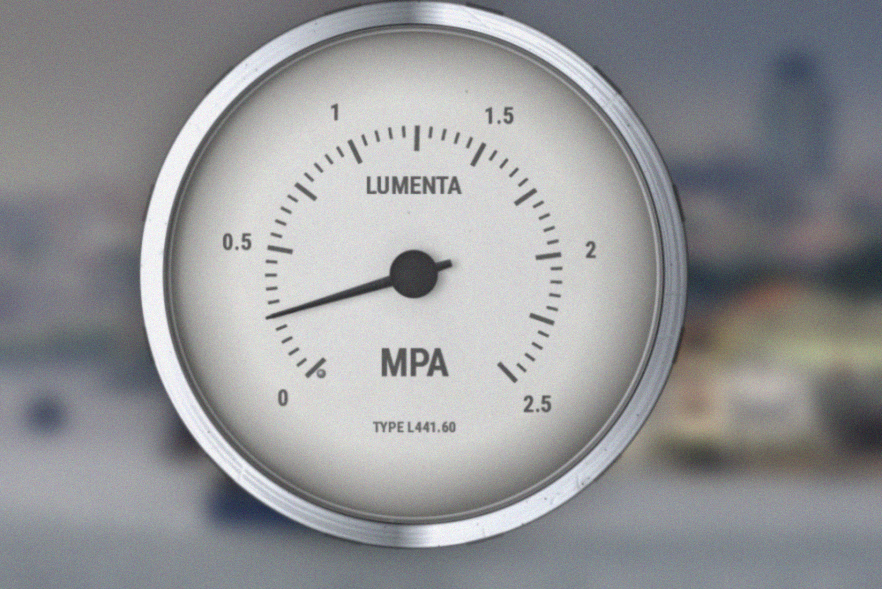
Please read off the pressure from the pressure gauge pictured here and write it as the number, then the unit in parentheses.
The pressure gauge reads 0.25 (MPa)
